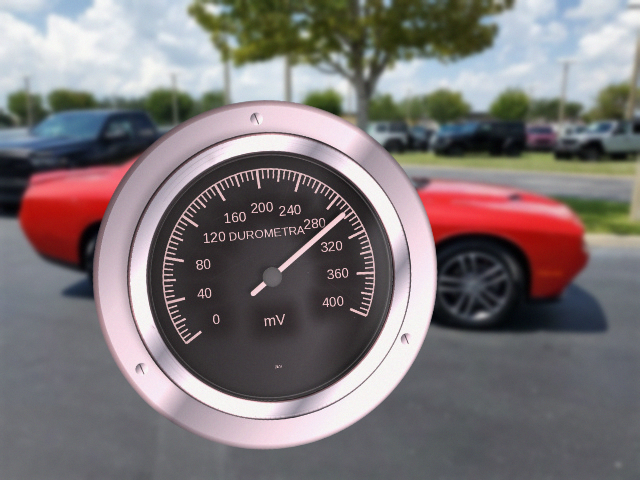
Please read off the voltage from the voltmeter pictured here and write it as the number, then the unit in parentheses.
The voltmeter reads 295 (mV)
